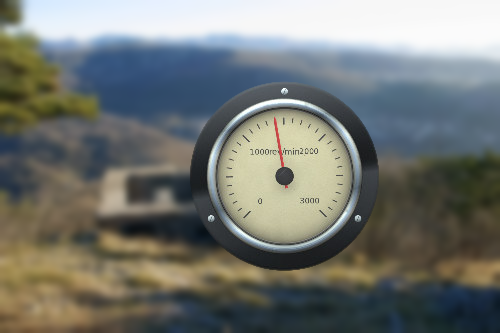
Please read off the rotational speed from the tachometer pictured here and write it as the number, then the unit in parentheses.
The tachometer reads 1400 (rpm)
